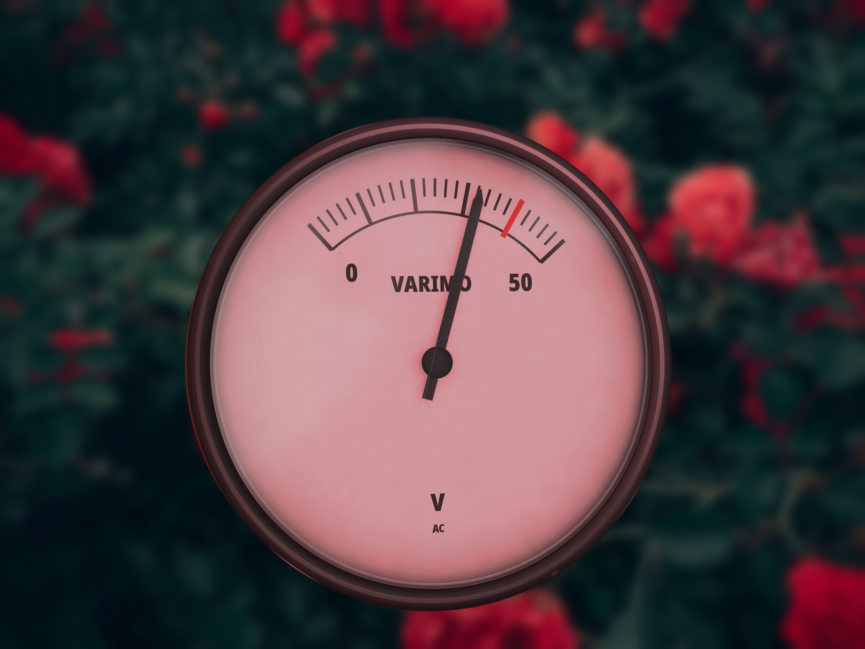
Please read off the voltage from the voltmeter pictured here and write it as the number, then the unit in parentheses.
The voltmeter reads 32 (V)
